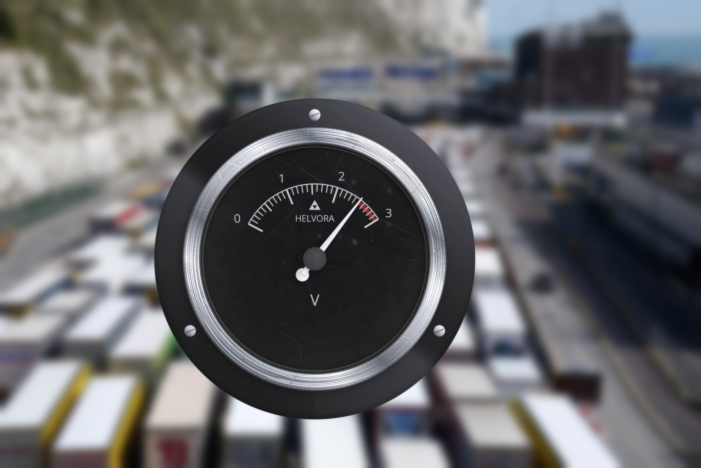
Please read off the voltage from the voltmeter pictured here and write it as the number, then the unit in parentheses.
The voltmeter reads 2.5 (V)
